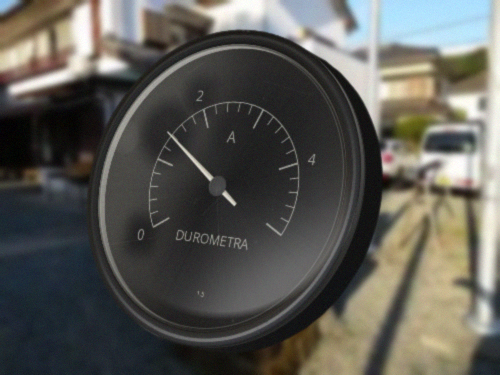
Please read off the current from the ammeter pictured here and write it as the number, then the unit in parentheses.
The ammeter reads 1.4 (A)
